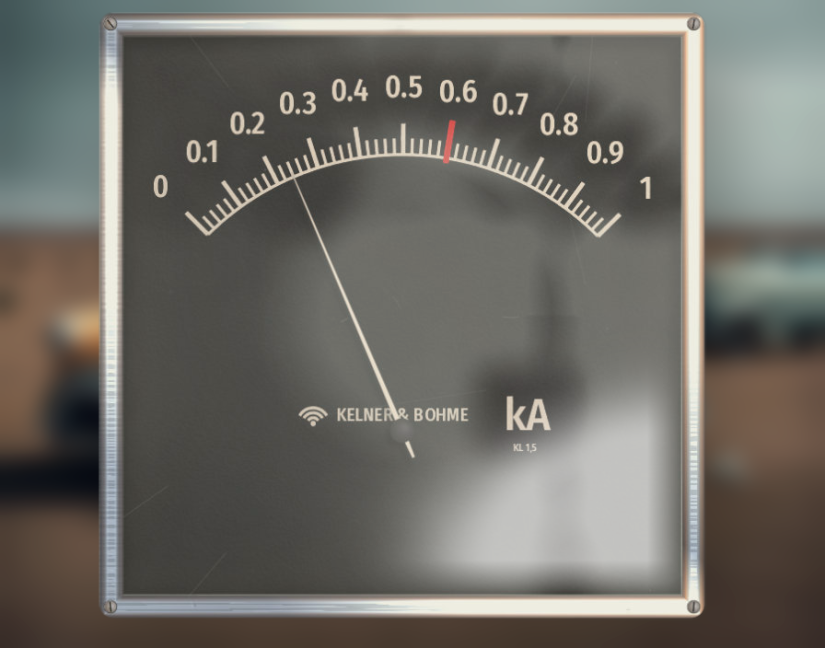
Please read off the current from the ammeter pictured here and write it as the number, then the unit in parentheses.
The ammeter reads 0.24 (kA)
